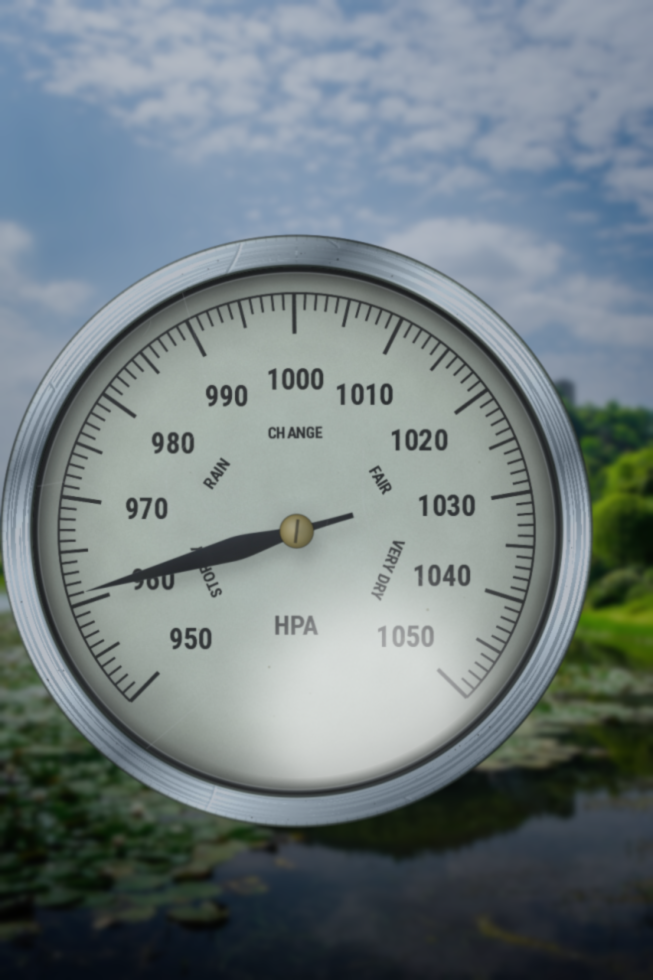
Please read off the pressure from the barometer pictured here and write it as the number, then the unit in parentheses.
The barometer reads 961 (hPa)
